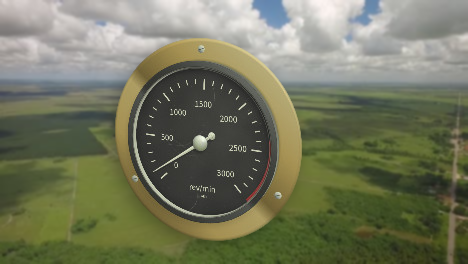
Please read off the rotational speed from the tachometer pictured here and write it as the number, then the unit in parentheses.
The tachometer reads 100 (rpm)
